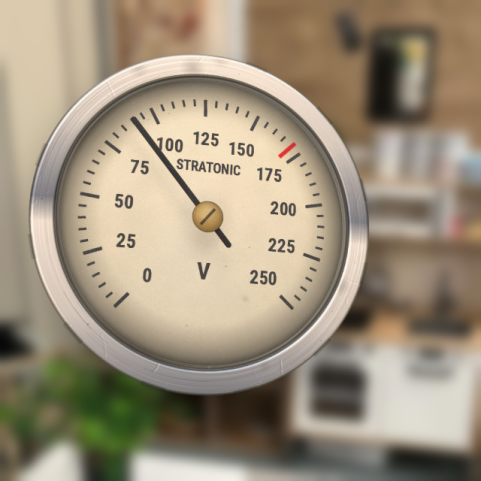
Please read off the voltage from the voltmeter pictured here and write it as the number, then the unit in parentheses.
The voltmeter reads 90 (V)
